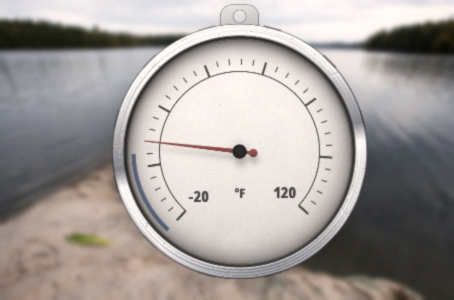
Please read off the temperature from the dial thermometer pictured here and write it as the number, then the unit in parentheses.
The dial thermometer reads 8 (°F)
